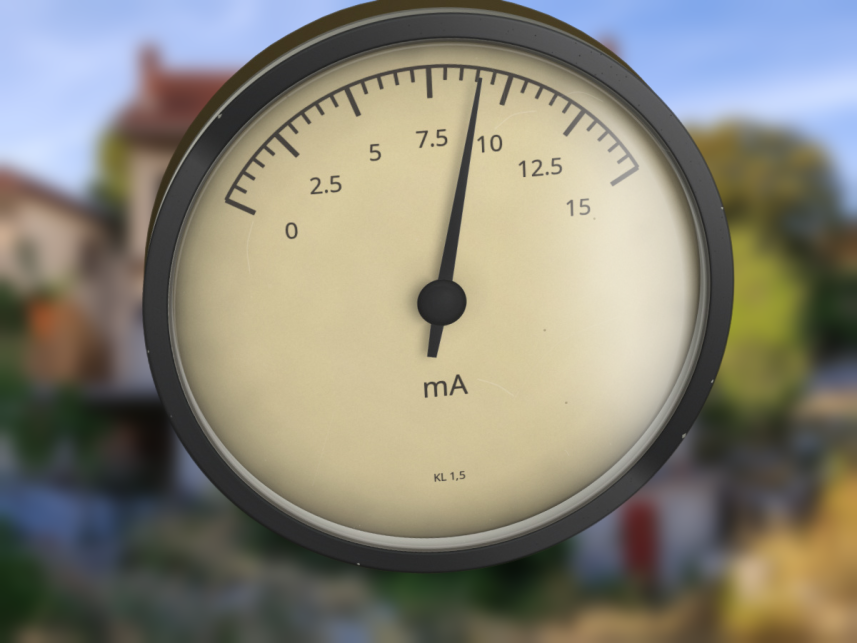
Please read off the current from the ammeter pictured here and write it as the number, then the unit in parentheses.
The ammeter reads 9 (mA)
